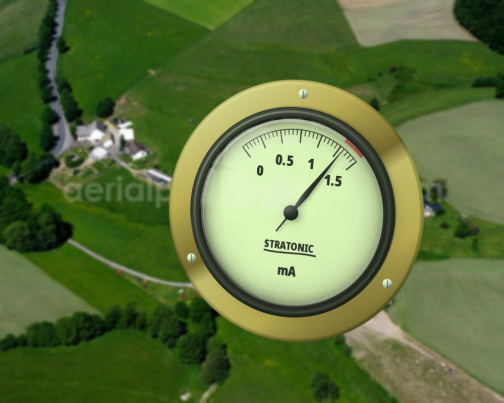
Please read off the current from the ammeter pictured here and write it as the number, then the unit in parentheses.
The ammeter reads 1.3 (mA)
